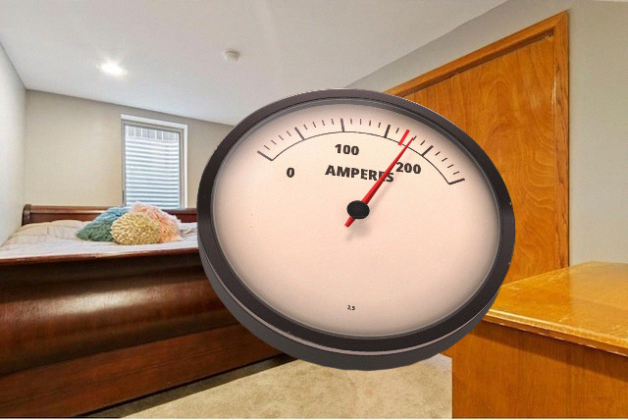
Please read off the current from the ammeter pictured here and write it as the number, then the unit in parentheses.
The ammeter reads 180 (A)
